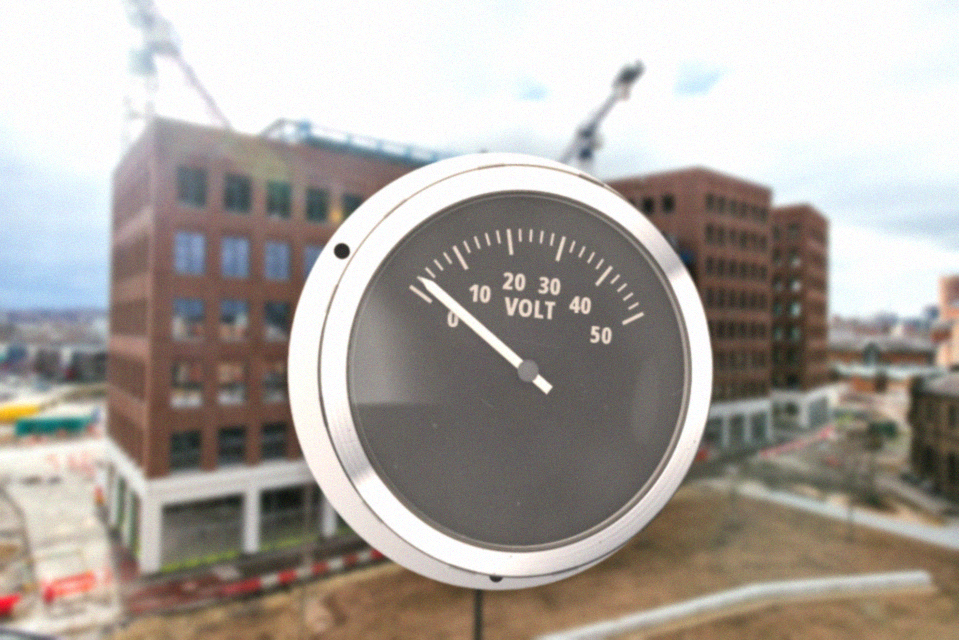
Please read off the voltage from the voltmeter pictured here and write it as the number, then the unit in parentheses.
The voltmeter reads 2 (V)
